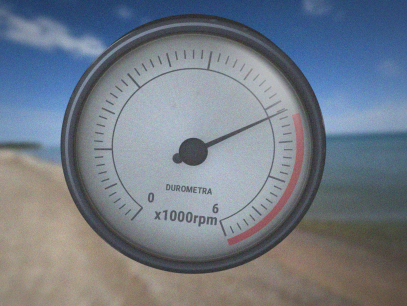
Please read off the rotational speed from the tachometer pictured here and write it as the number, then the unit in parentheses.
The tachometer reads 4100 (rpm)
